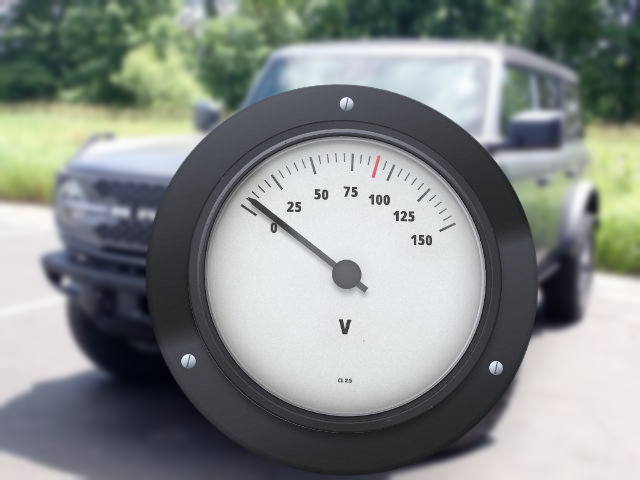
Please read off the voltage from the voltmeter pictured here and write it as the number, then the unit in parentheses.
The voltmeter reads 5 (V)
